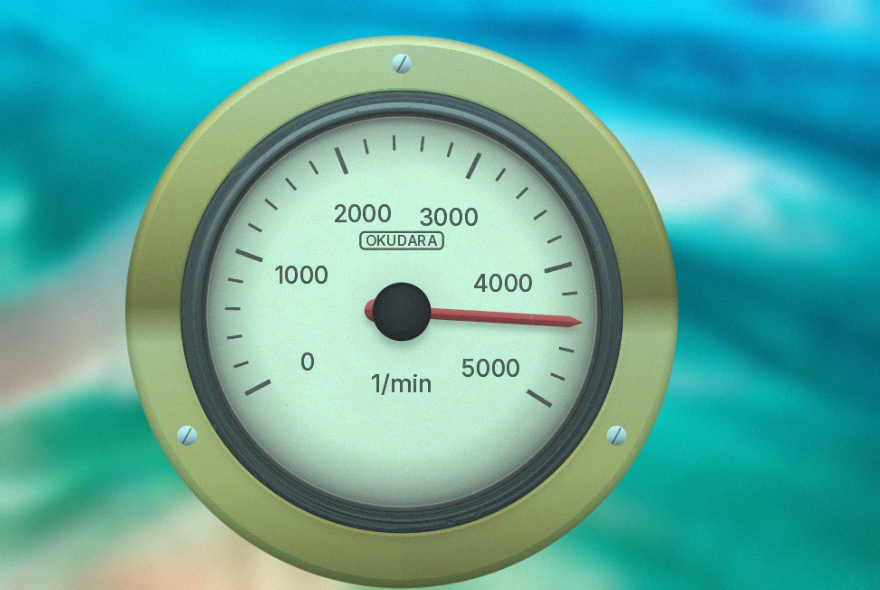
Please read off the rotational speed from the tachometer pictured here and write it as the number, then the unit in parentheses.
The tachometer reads 4400 (rpm)
